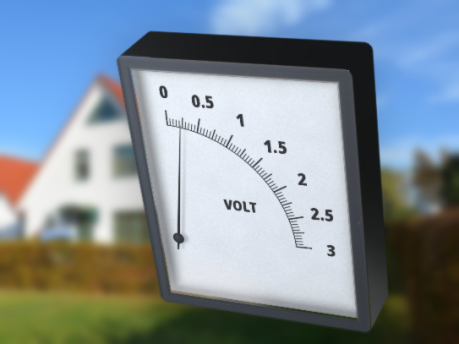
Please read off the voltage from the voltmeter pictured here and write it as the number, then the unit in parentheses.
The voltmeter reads 0.25 (V)
